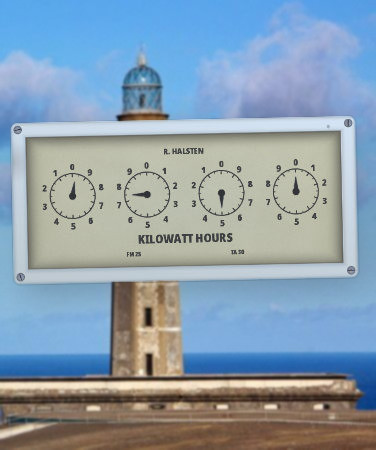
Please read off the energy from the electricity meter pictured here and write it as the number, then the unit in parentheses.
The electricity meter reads 9750 (kWh)
